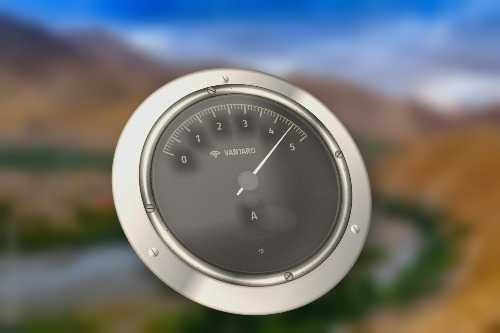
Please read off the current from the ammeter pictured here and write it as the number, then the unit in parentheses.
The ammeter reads 4.5 (A)
